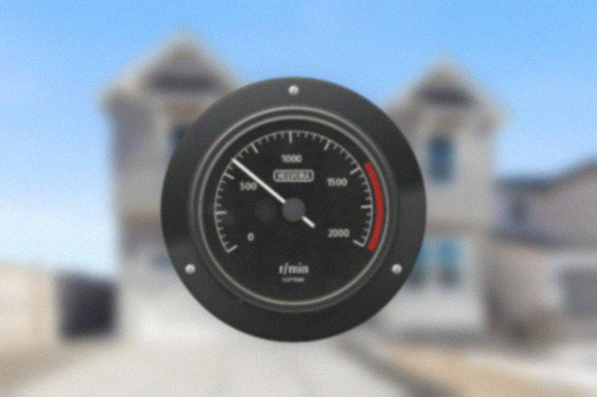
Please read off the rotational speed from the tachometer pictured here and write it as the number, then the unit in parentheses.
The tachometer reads 600 (rpm)
